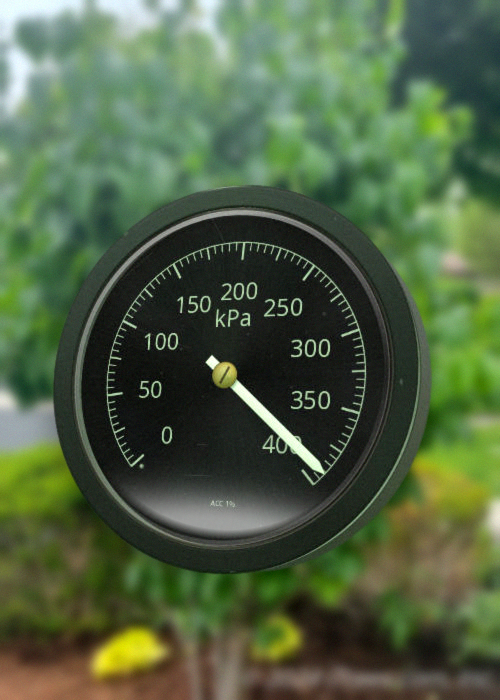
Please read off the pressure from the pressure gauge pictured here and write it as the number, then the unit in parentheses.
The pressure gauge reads 390 (kPa)
